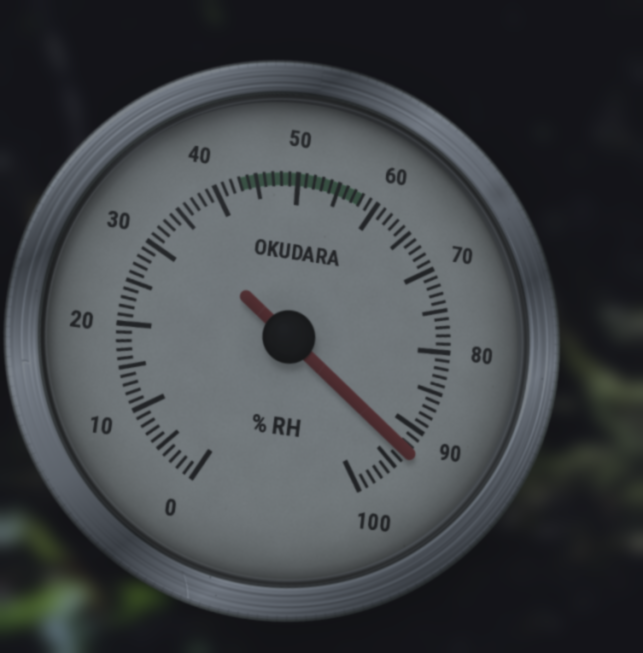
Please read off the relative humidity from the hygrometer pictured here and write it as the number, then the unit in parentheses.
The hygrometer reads 93 (%)
